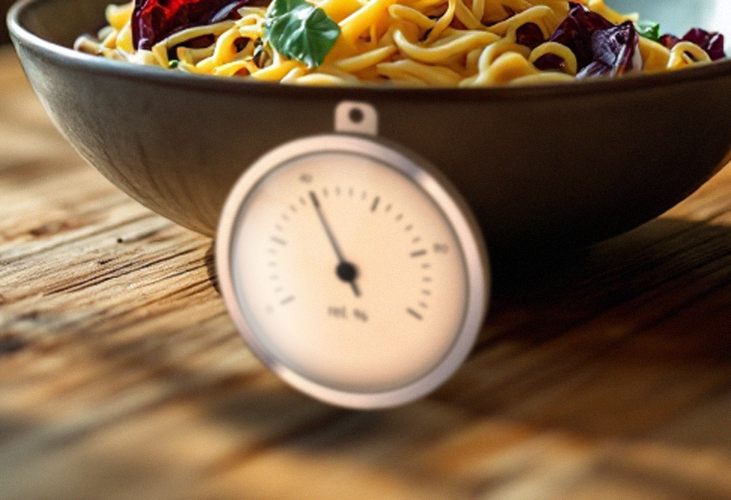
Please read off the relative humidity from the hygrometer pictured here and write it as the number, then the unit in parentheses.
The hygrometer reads 40 (%)
